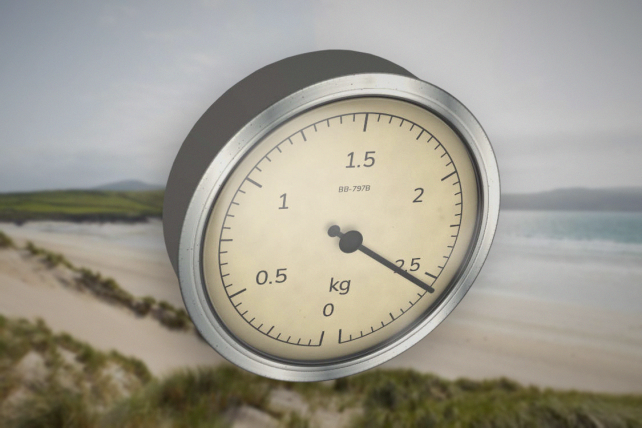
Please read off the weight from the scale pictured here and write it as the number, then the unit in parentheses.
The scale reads 2.55 (kg)
